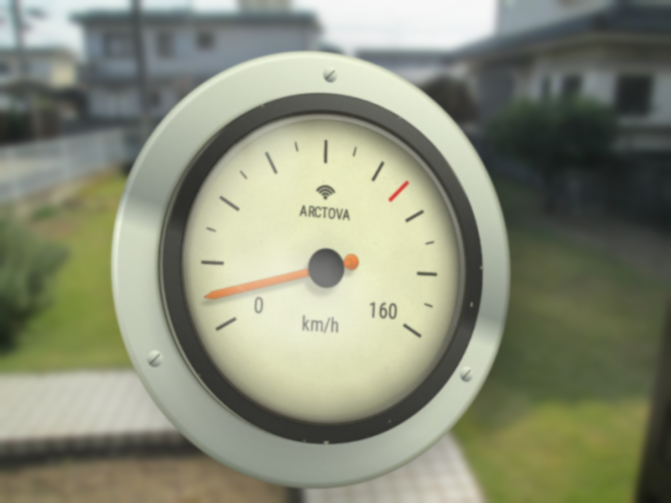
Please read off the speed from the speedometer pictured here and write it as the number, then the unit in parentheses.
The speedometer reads 10 (km/h)
